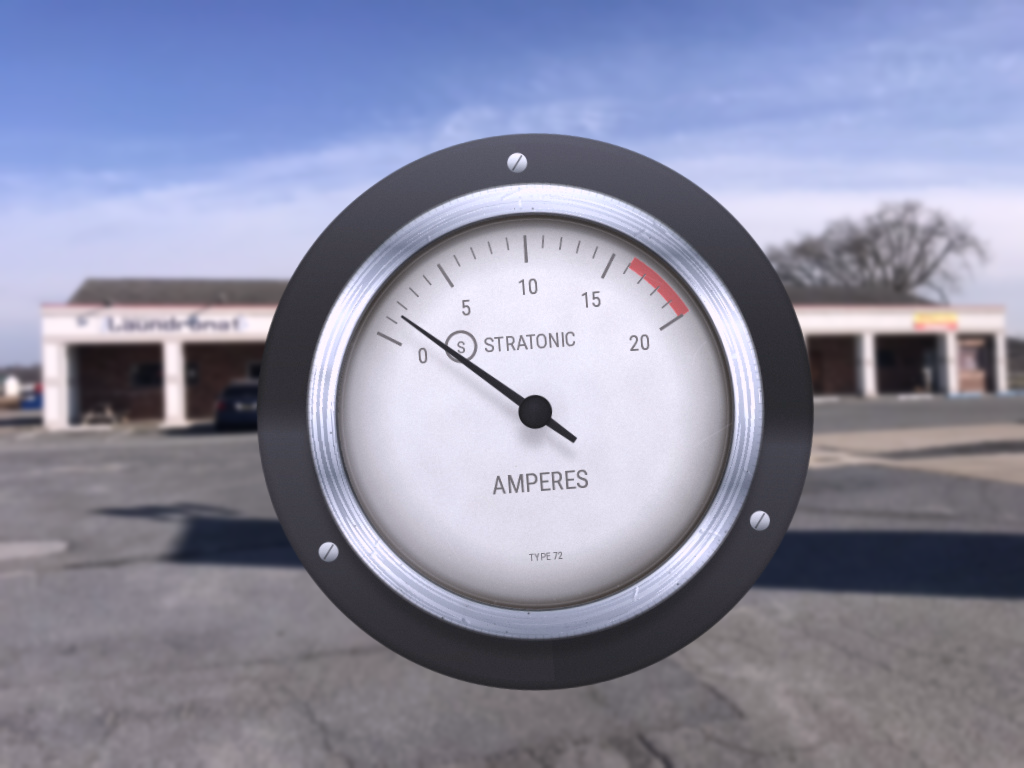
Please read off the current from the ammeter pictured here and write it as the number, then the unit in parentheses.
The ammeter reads 1.5 (A)
